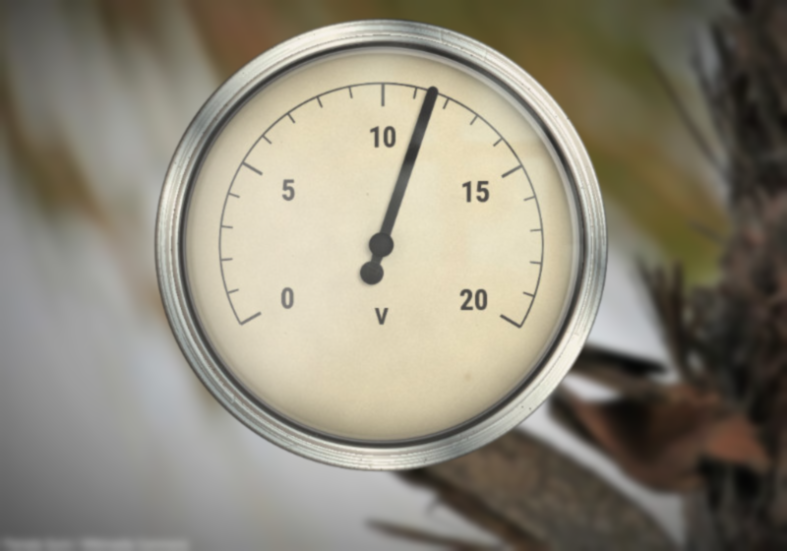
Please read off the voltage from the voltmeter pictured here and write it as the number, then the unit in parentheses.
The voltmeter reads 11.5 (V)
